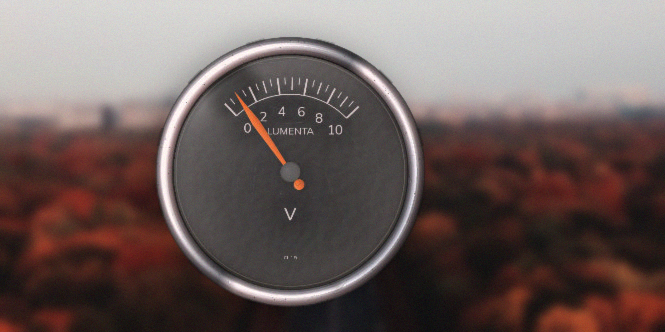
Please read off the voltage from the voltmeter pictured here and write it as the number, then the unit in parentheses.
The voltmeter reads 1 (V)
